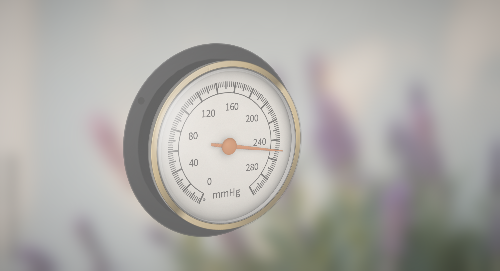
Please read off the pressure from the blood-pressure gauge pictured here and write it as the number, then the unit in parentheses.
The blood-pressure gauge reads 250 (mmHg)
